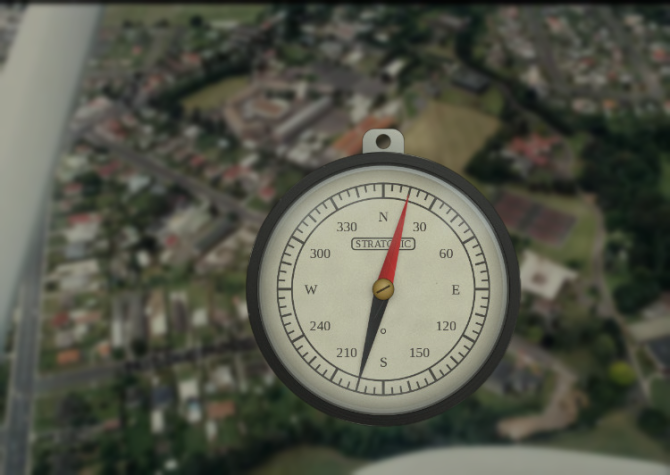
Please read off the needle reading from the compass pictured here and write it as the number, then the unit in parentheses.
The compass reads 15 (°)
